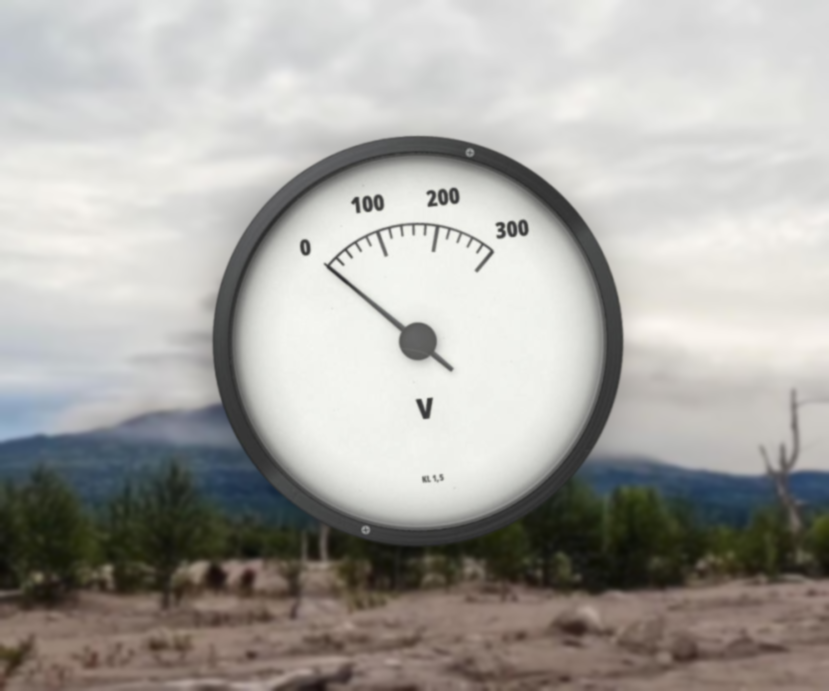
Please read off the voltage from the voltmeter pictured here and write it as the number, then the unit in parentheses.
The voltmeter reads 0 (V)
